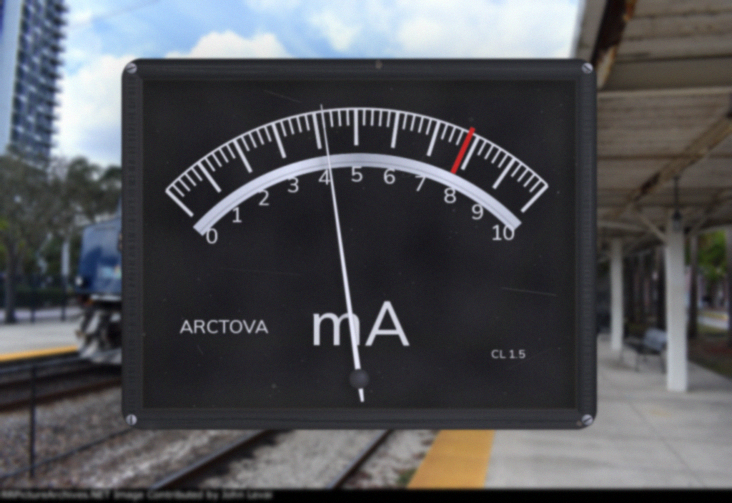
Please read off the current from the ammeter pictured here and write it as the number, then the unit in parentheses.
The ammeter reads 4.2 (mA)
